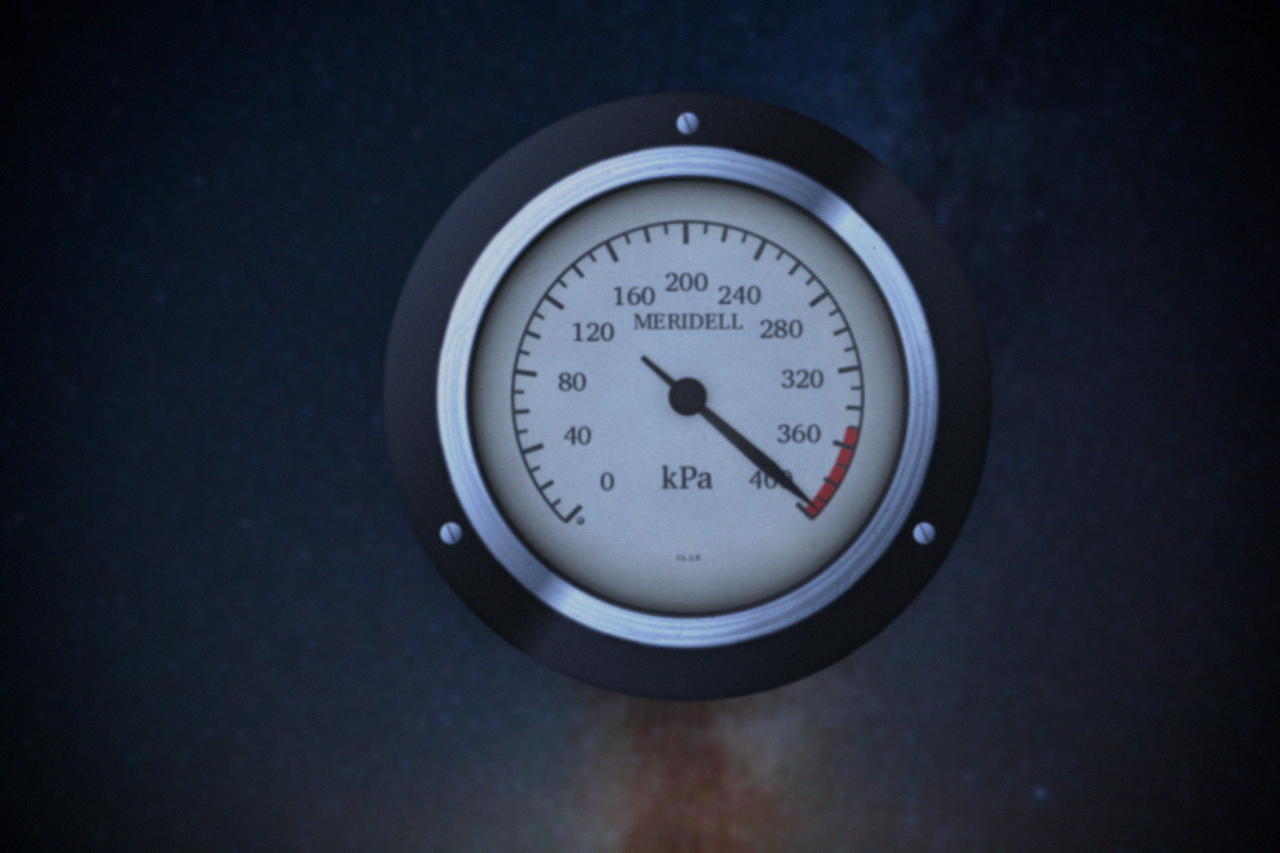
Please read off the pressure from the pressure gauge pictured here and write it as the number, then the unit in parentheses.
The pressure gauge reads 395 (kPa)
